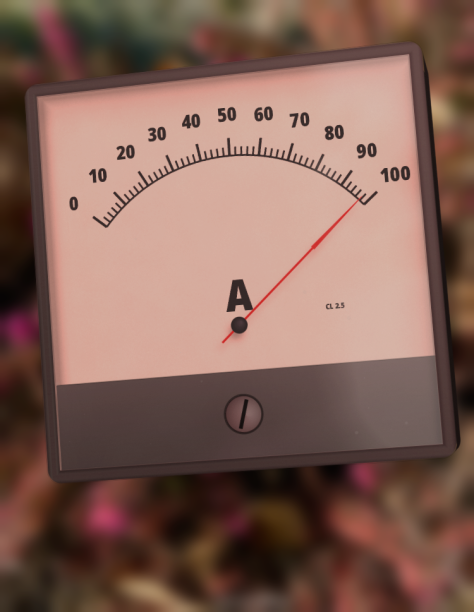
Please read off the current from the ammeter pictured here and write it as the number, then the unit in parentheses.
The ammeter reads 98 (A)
